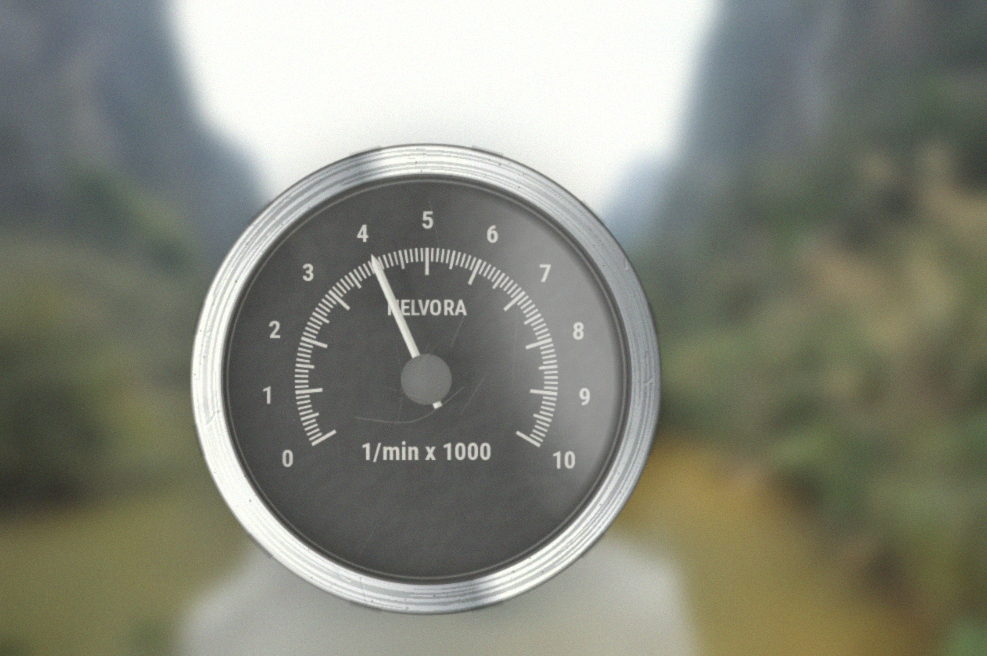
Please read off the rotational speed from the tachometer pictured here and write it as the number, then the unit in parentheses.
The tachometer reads 4000 (rpm)
